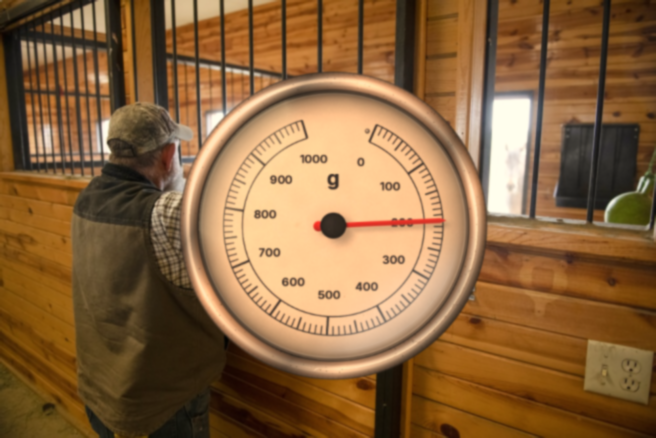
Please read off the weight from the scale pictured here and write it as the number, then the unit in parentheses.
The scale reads 200 (g)
